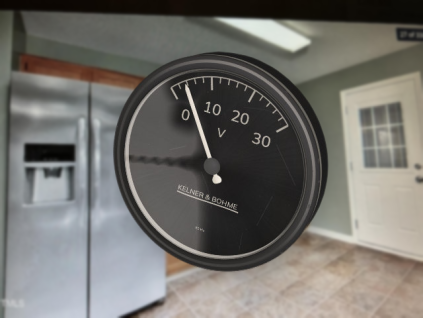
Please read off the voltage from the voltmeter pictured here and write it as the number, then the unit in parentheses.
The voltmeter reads 4 (V)
